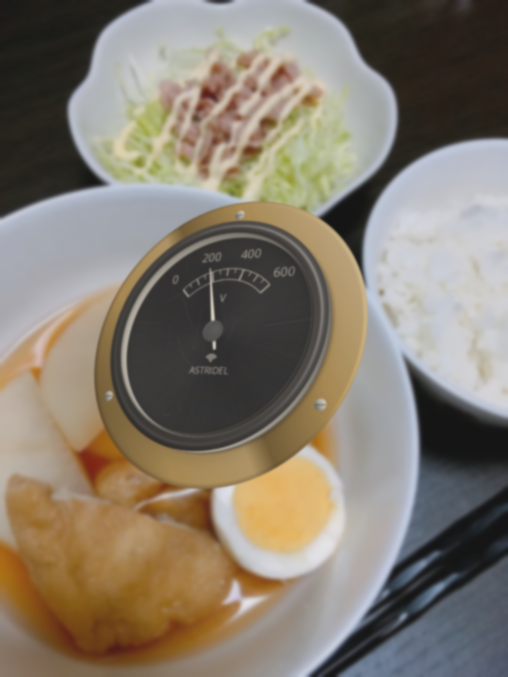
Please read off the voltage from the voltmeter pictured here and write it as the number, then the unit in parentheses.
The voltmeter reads 200 (V)
